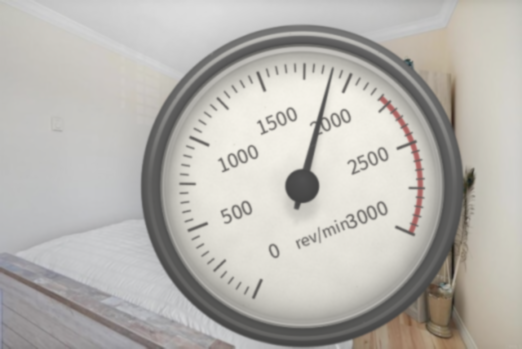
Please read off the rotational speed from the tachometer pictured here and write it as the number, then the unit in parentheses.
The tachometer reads 1900 (rpm)
